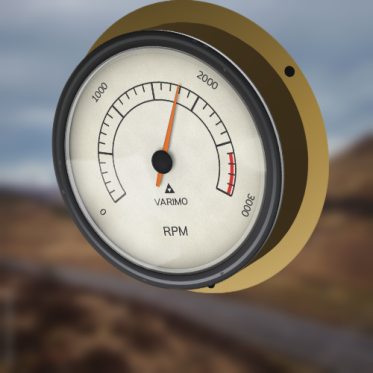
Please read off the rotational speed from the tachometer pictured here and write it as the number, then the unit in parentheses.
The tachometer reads 1800 (rpm)
